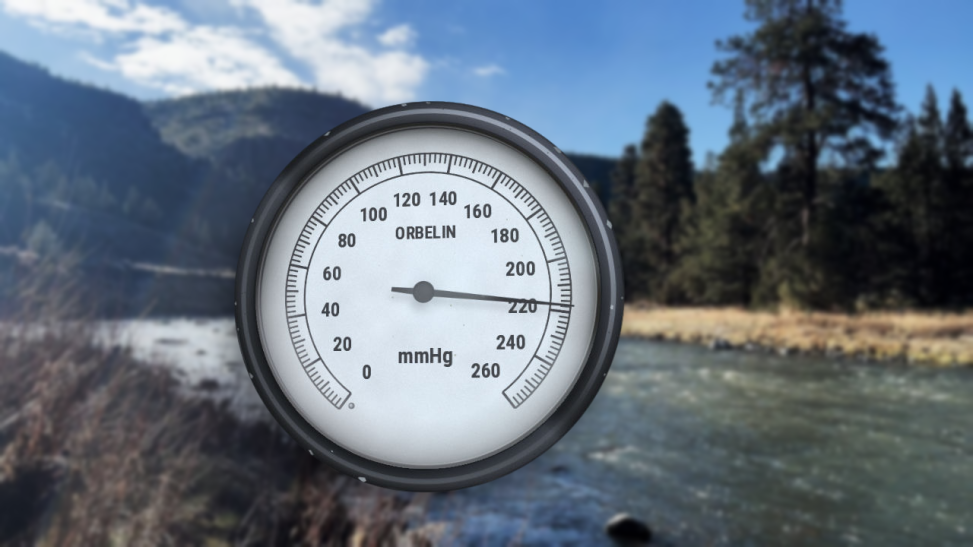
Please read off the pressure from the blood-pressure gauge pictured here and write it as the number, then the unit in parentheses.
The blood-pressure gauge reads 218 (mmHg)
